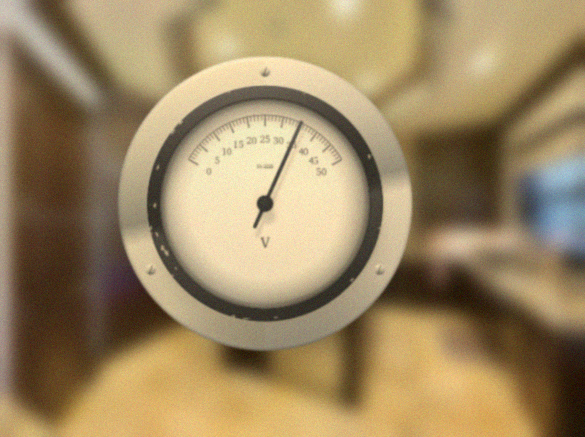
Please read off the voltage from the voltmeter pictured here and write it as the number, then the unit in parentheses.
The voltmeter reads 35 (V)
